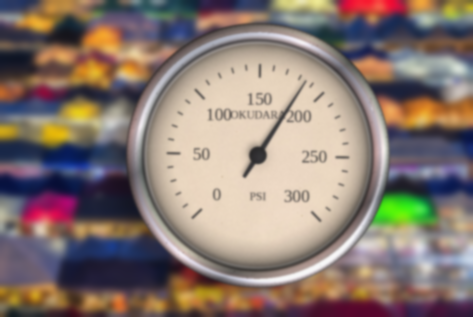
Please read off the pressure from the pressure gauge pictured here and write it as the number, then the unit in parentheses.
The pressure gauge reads 185 (psi)
